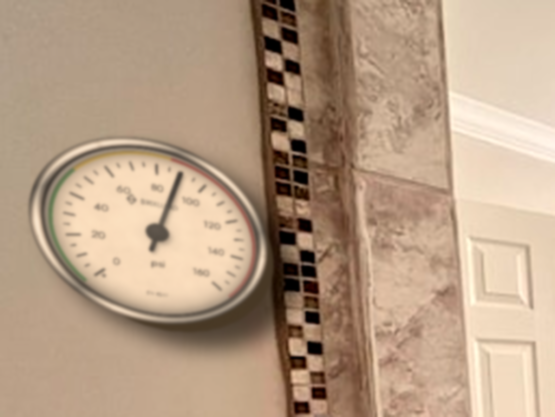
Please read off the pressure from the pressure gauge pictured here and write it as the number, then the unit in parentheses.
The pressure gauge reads 90 (psi)
